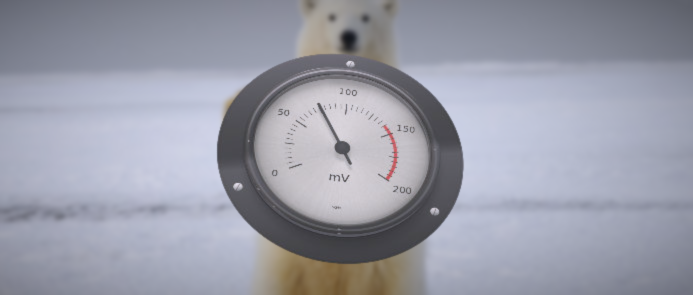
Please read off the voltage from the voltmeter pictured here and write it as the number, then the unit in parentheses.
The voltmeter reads 75 (mV)
